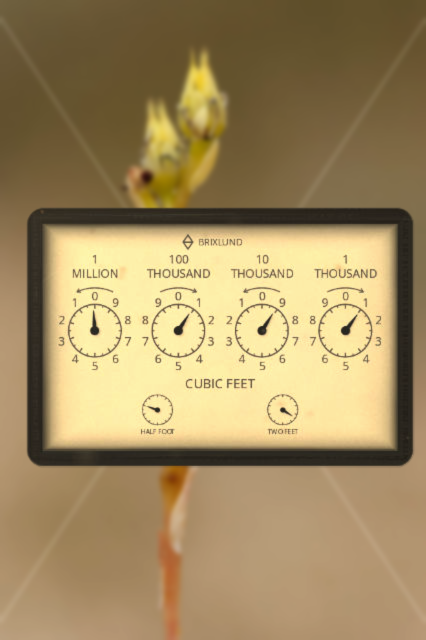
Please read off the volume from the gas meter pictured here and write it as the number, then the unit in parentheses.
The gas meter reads 9100 (ft³)
